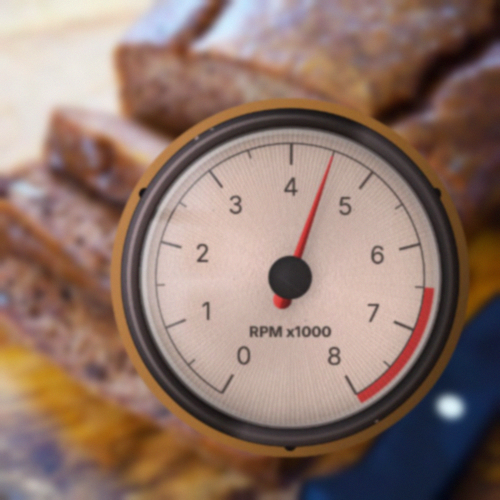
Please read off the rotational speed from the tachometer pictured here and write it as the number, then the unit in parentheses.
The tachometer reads 4500 (rpm)
